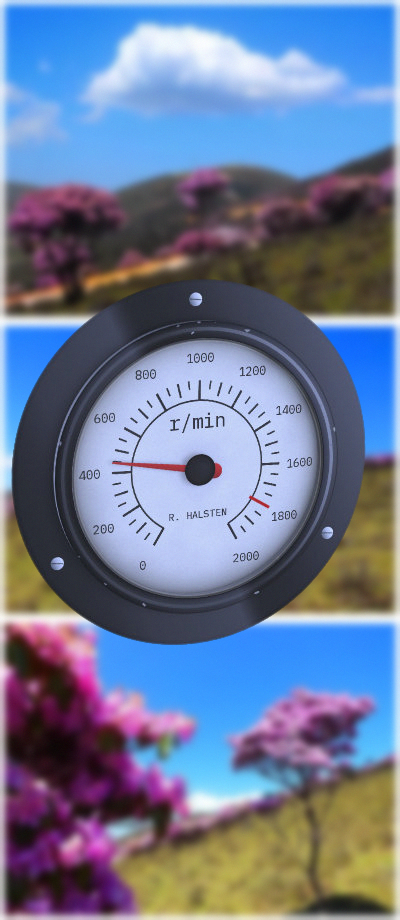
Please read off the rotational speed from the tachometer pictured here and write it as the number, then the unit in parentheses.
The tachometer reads 450 (rpm)
